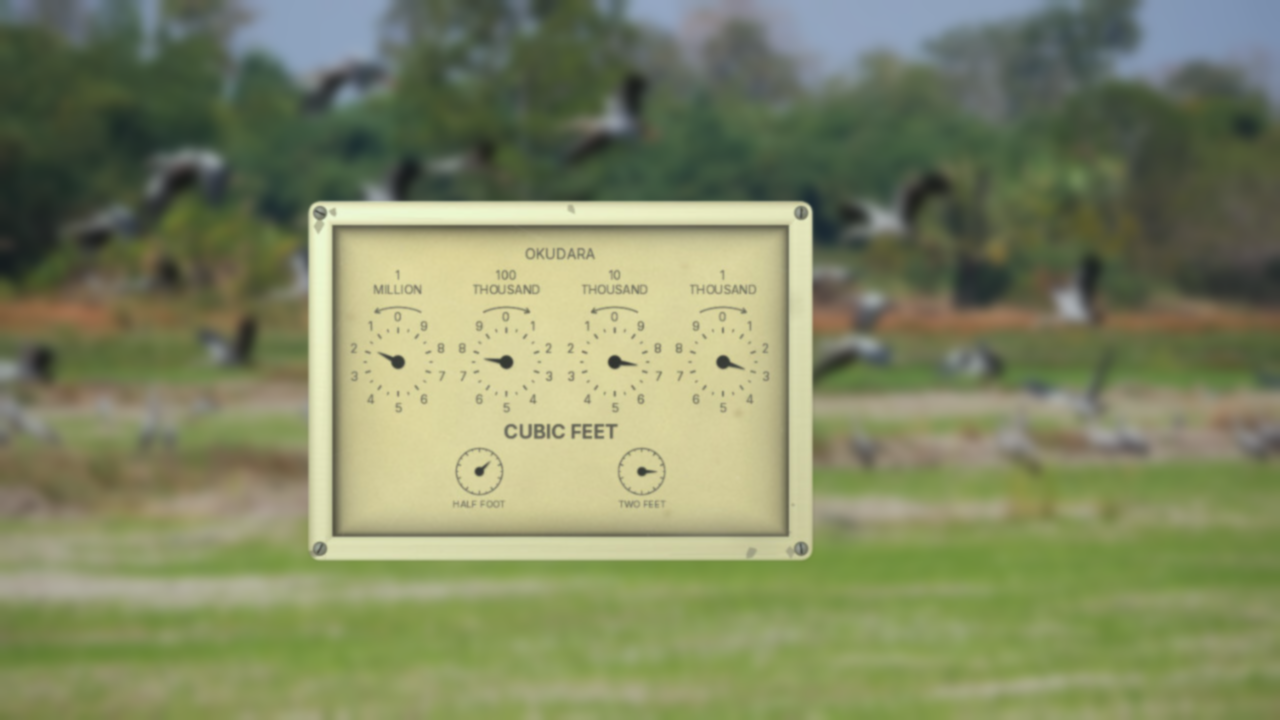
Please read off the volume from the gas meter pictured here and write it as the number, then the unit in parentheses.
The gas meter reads 177300 (ft³)
